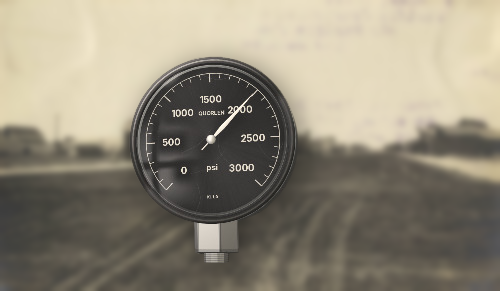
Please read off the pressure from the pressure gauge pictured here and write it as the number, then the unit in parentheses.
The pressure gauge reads 2000 (psi)
